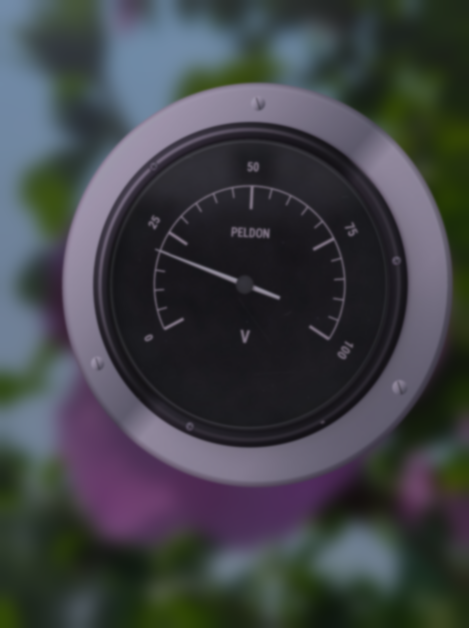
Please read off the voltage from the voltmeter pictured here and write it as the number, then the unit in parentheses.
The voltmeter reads 20 (V)
